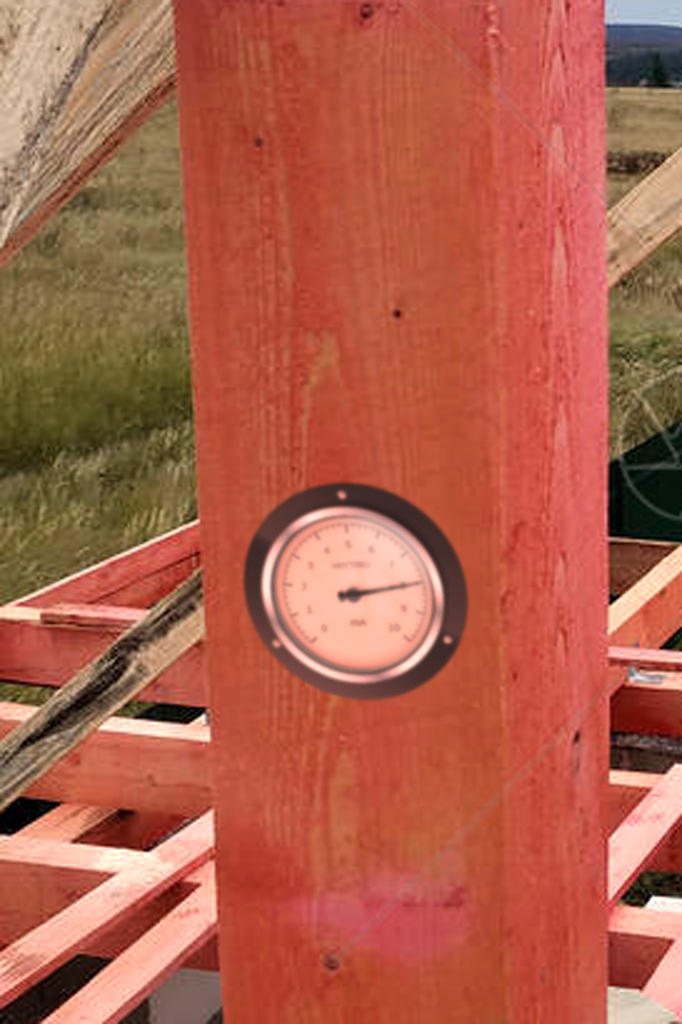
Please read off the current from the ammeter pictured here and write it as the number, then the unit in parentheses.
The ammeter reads 8 (mA)
